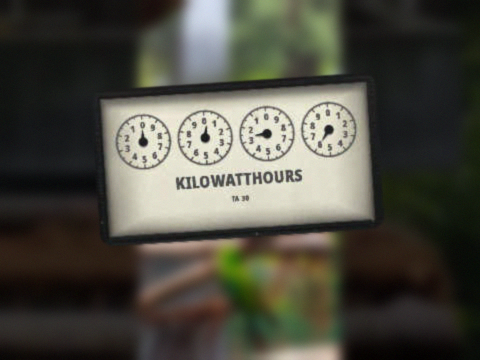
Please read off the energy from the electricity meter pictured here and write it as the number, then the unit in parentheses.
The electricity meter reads 26 (kWh)
